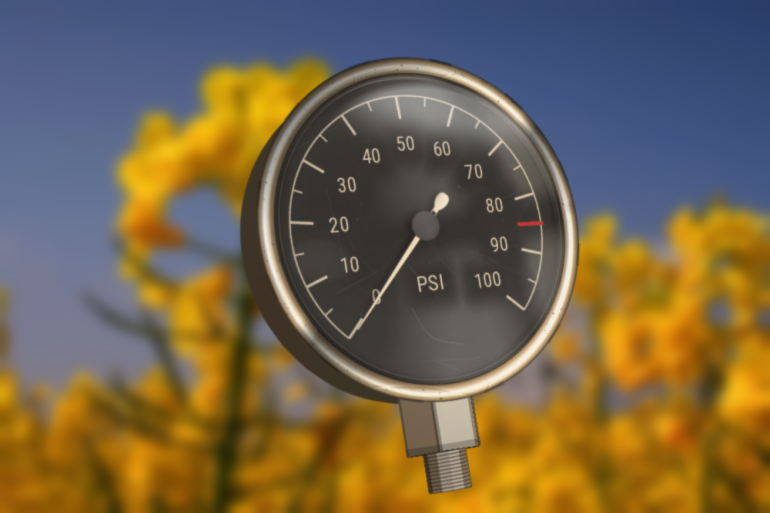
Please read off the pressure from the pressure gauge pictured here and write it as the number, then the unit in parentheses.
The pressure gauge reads 0 (psi)
